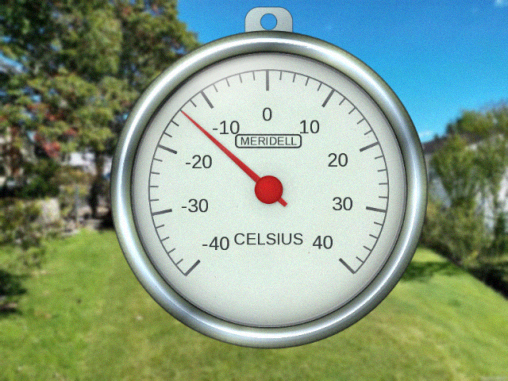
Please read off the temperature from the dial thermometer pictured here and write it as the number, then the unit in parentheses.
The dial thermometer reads -14 (°C)
